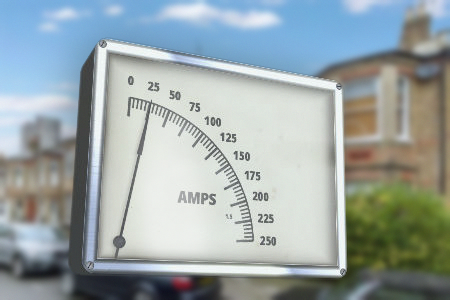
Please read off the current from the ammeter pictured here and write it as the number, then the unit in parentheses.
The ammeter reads 25 (A)
